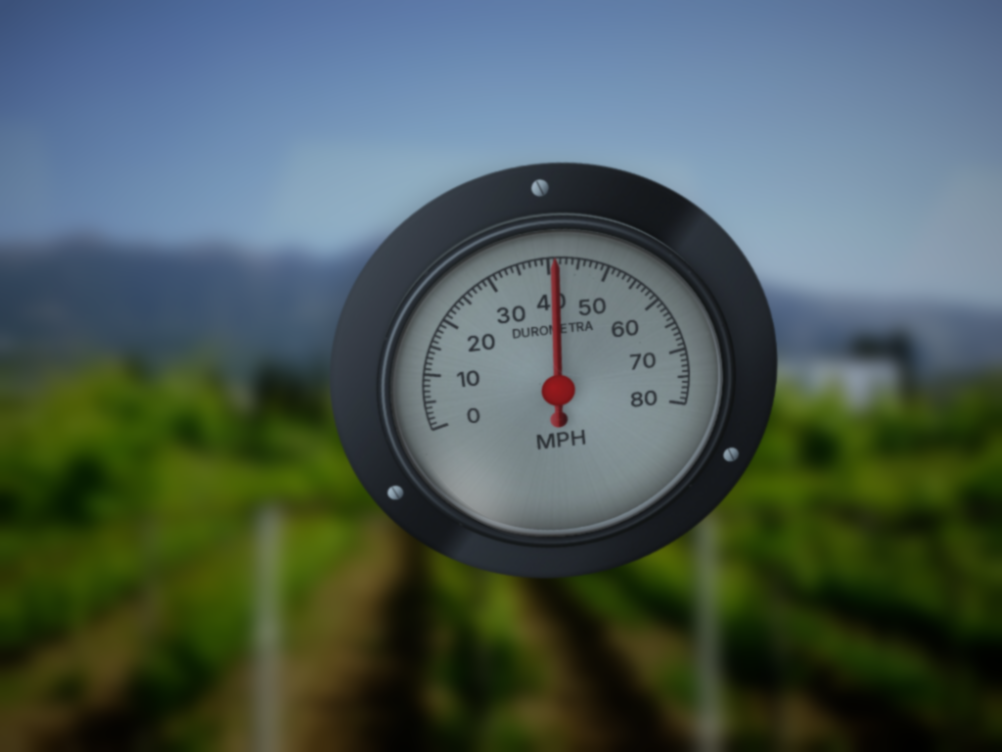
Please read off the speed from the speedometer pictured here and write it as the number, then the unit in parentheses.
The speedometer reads 41 (mph)
